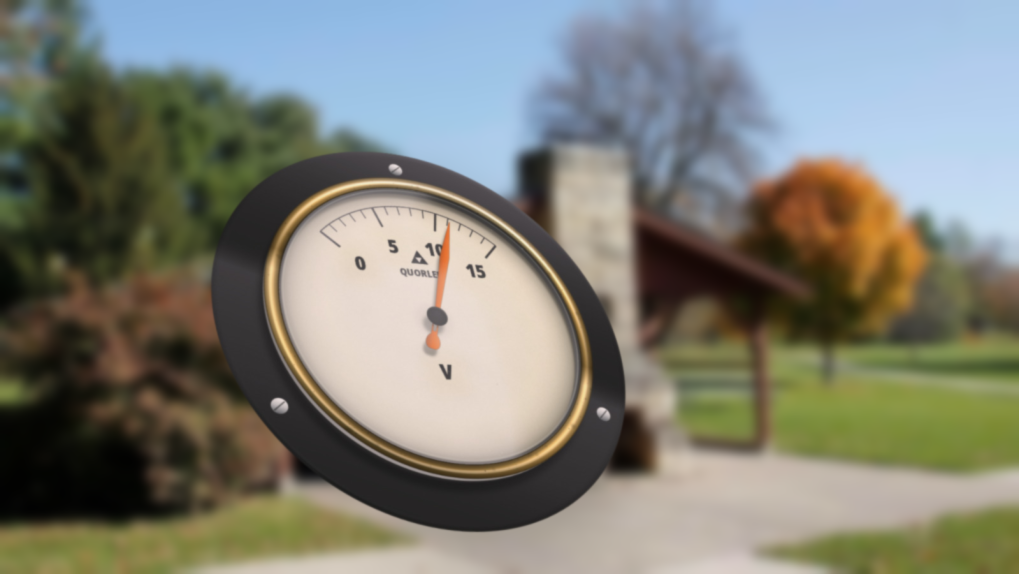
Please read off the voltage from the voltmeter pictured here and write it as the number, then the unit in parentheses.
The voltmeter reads 11 (V)
